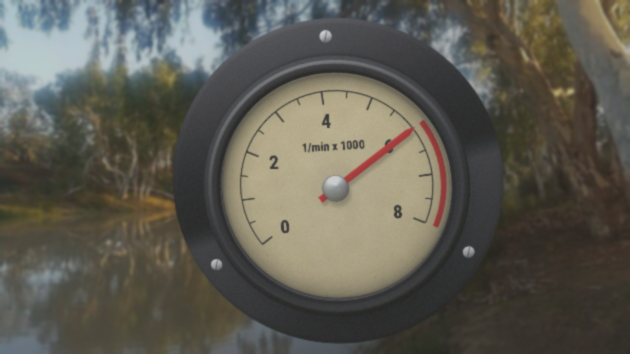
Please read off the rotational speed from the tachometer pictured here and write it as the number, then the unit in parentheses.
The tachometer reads 6000 (rpm)
